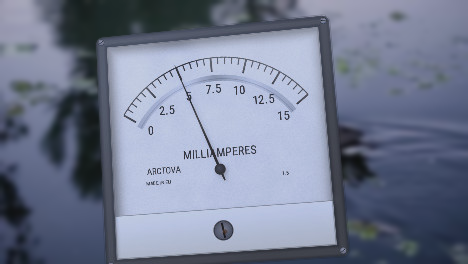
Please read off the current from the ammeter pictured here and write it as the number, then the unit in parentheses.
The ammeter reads 5 (mA)
